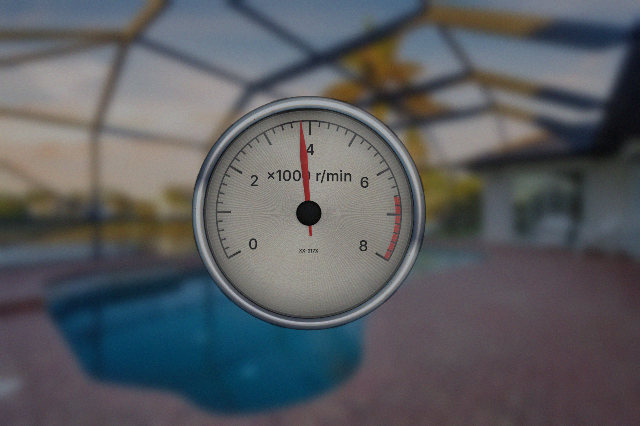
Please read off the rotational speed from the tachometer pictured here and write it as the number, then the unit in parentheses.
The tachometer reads 3800 (rpm)
